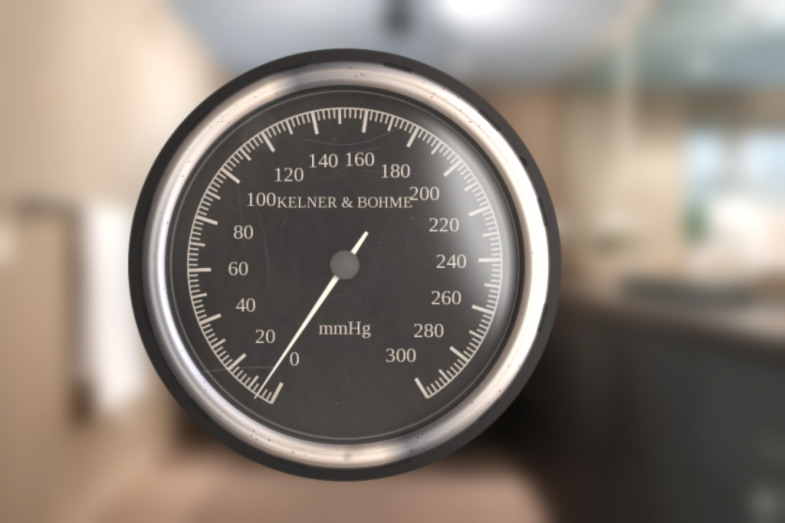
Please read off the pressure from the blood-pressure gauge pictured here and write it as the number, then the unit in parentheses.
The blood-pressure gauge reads 6 (mmHg)
